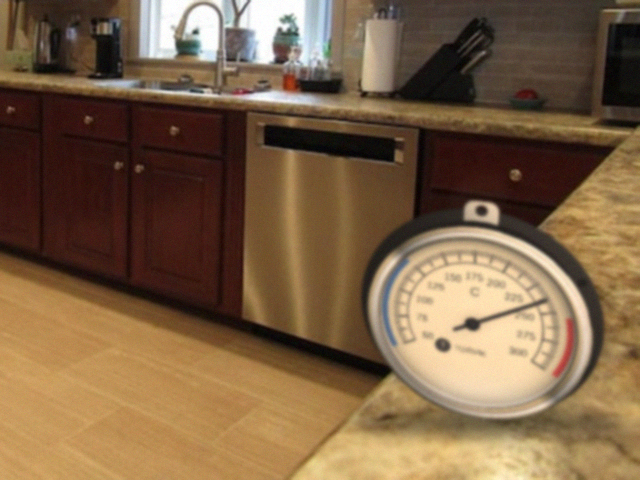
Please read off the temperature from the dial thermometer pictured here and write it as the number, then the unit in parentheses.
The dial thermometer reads 237.5 (°C)
